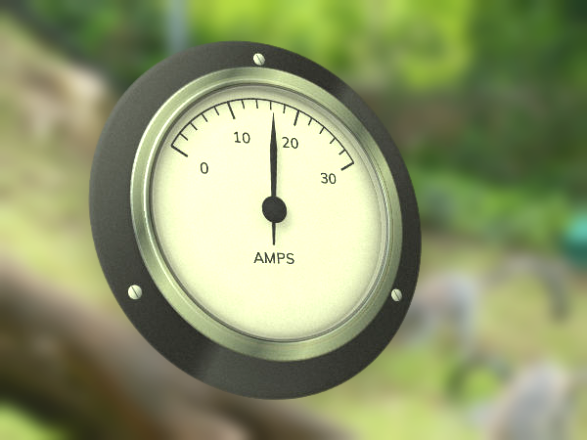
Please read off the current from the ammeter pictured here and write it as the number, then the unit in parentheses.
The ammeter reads 16 (A)
